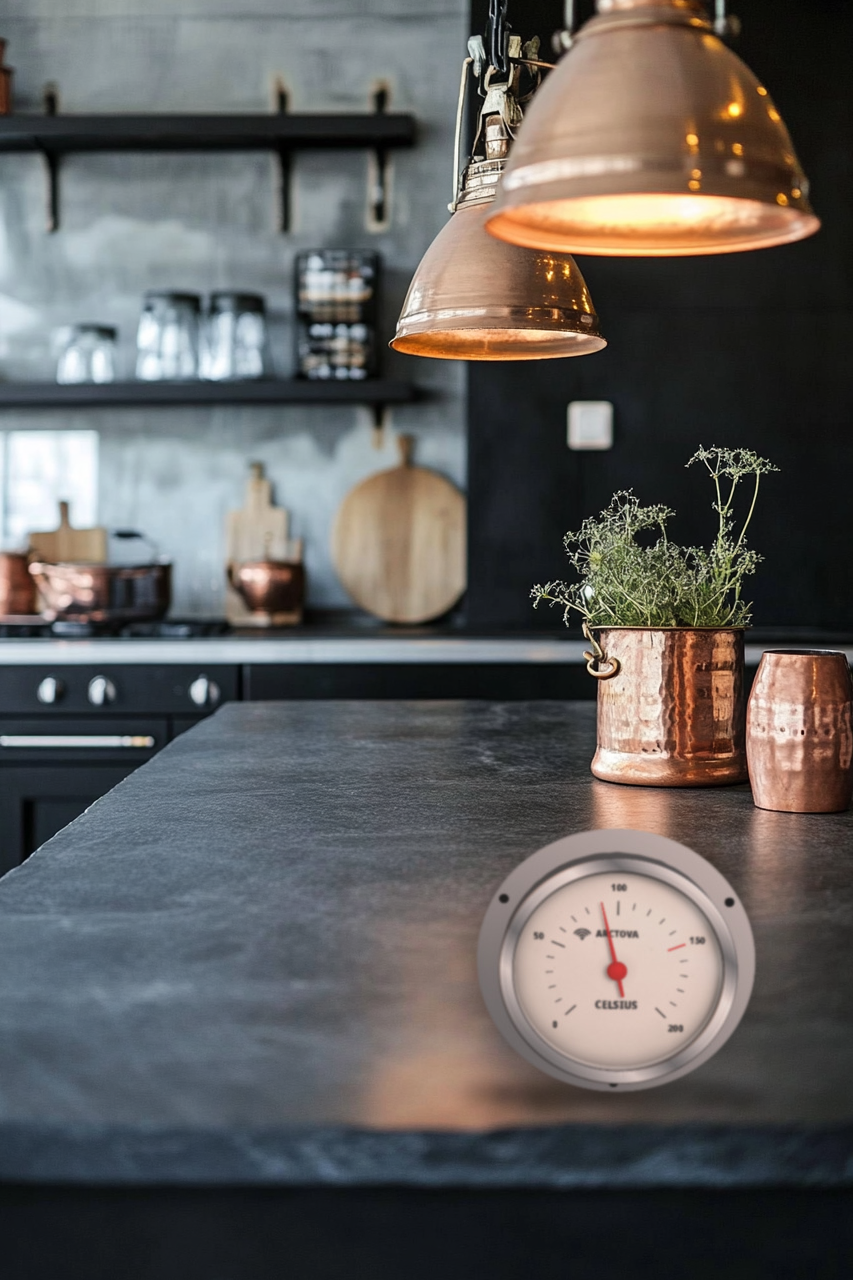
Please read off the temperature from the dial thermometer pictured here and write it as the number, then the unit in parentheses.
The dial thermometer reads 90 (°C)
